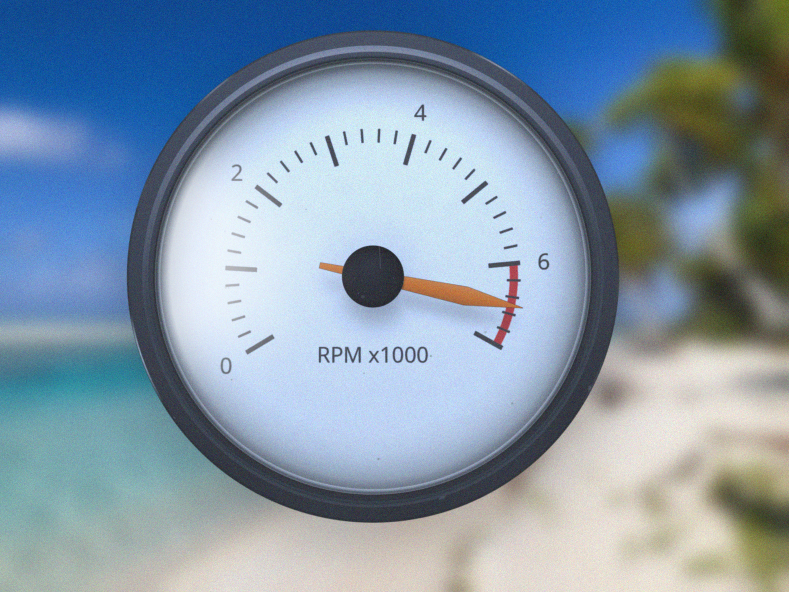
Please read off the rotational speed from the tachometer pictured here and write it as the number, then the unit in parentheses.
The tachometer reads 6500 (rpm)
